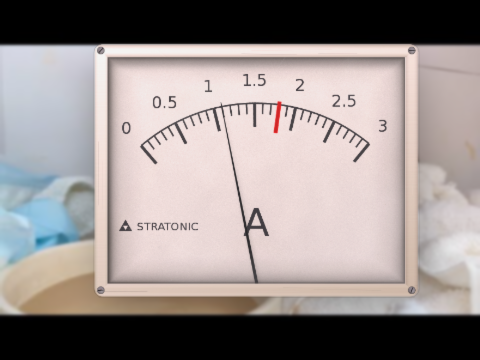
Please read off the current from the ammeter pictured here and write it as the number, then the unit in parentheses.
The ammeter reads 1.1 (A)
